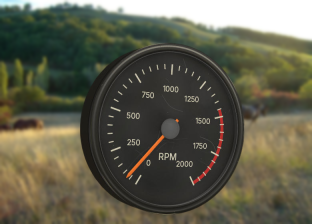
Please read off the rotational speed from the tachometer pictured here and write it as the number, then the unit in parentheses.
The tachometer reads 75 (rpm)
